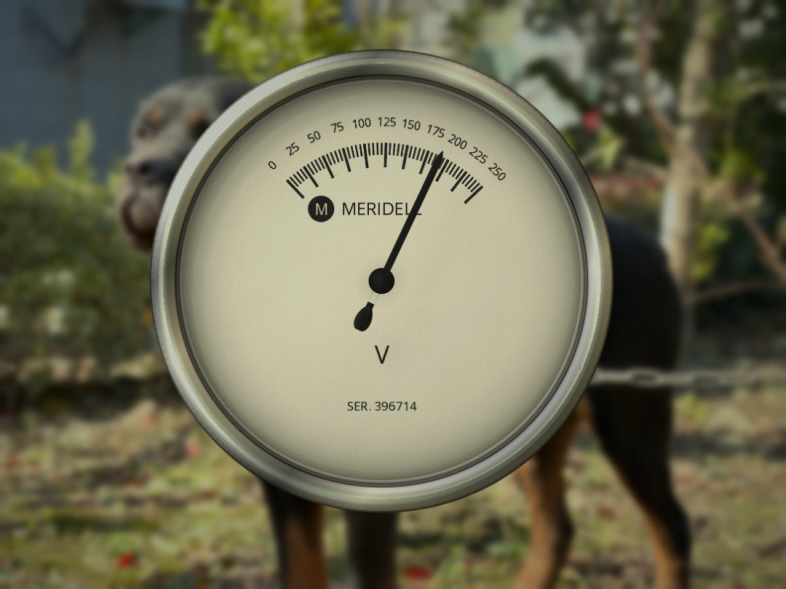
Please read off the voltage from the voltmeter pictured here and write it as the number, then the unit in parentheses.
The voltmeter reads 190 (V)
